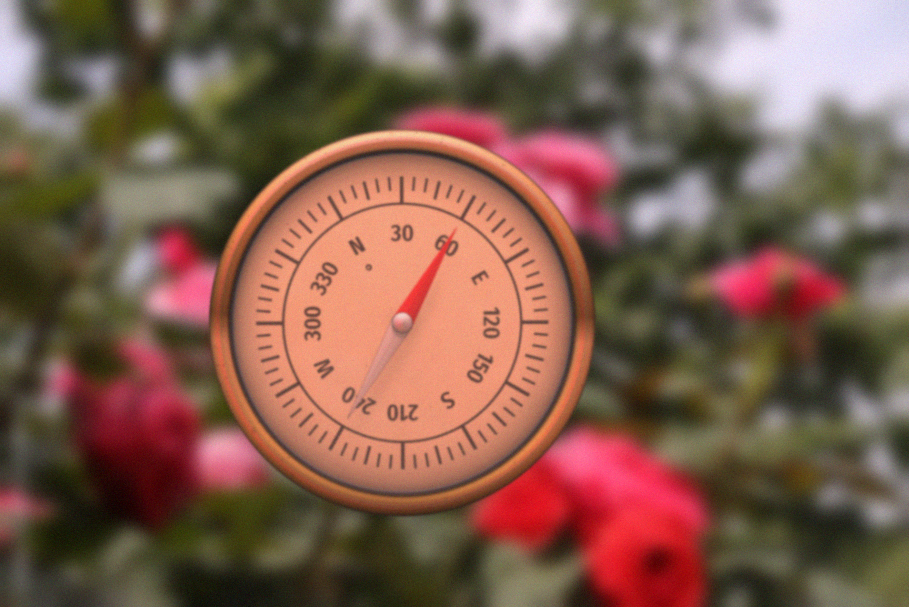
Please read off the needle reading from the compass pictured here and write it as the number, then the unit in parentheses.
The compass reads 60 (°)
